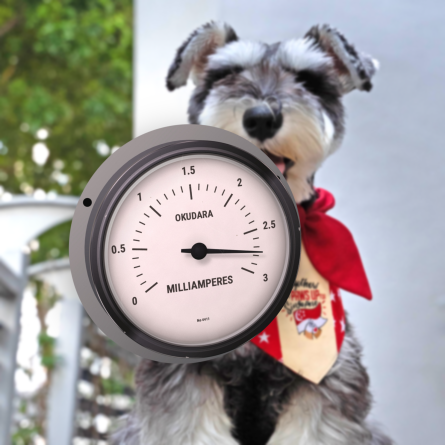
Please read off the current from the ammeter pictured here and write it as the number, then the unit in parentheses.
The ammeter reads 2.75 (mA)
